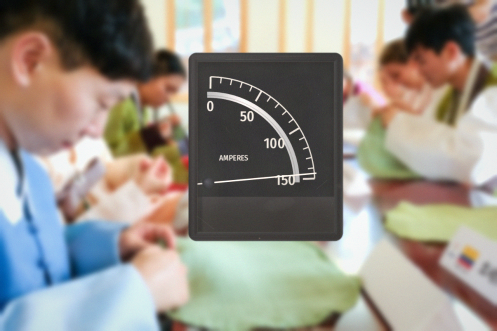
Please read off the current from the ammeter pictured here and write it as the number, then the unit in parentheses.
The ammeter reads 145 (A)
